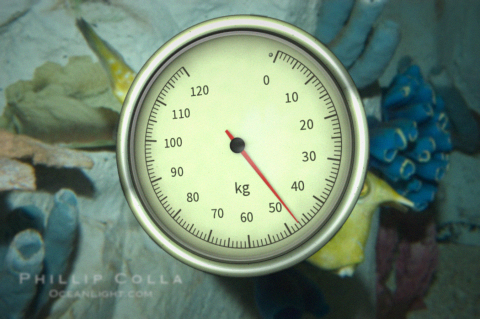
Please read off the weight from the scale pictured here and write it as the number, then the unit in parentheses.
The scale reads 47 (kg)
